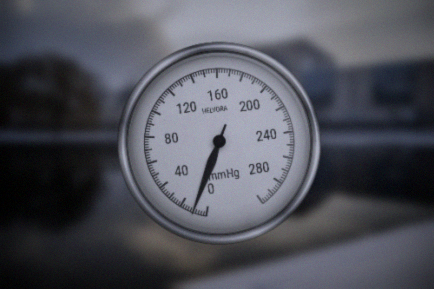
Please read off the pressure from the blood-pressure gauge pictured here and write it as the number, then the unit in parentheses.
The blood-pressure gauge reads 10 (mmHg)
